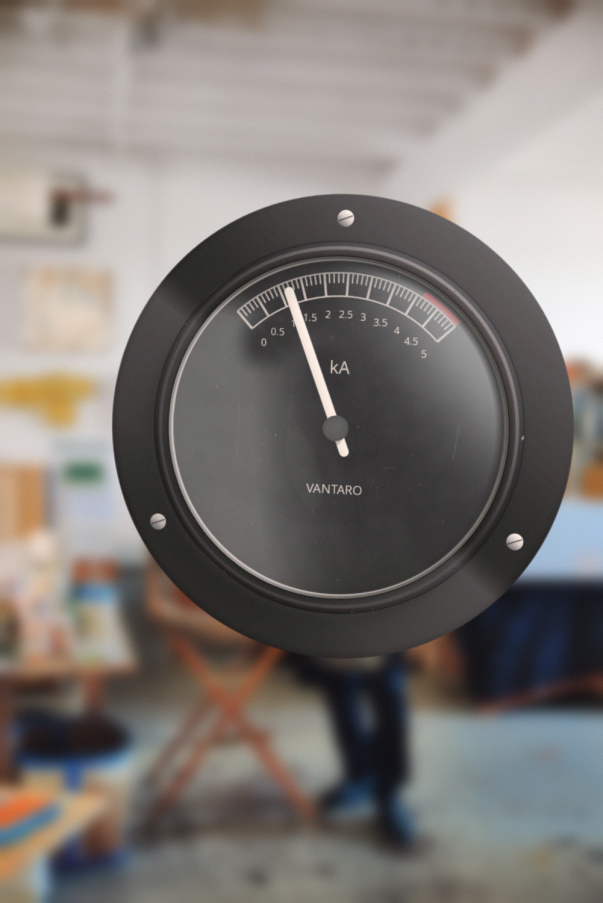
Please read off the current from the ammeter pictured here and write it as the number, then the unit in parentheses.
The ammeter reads 1.2 (kA)
